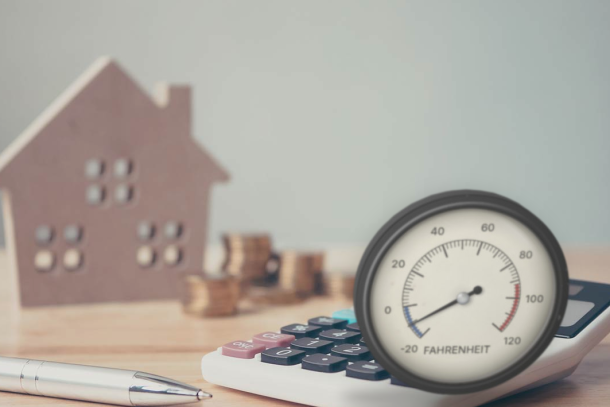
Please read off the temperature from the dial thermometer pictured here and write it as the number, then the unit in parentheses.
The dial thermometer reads -10 (°F)
